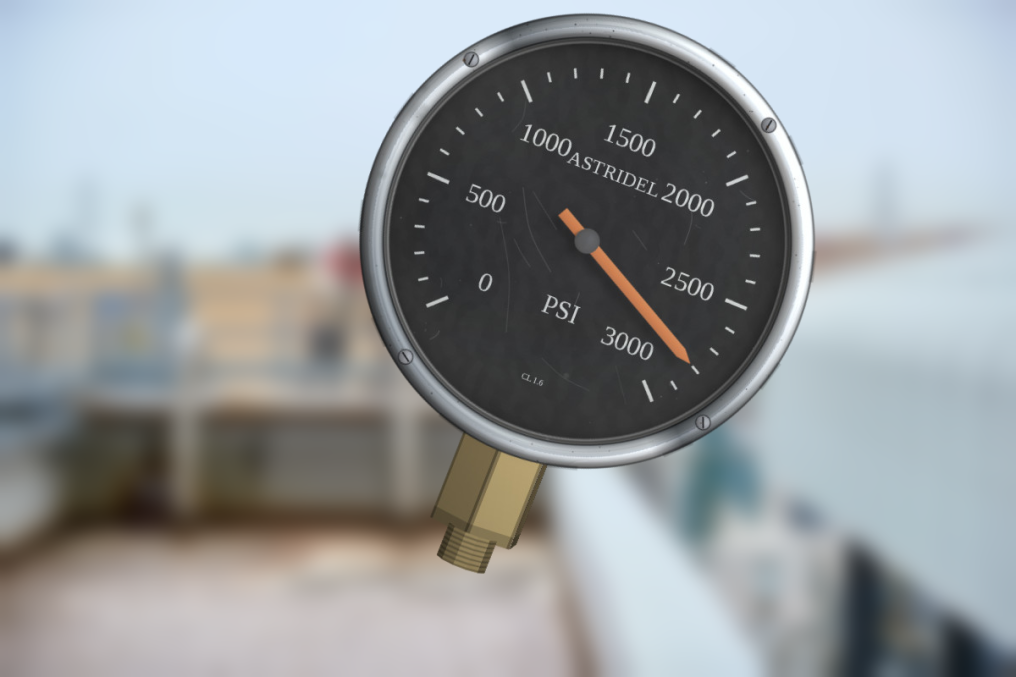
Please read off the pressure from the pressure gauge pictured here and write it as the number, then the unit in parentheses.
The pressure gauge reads 2800 (psi)
